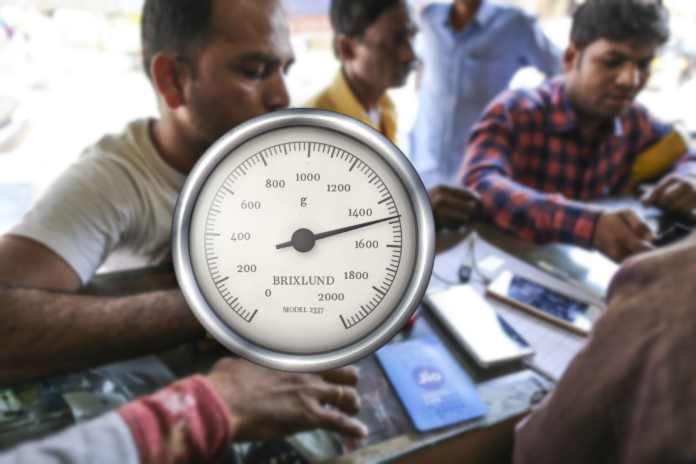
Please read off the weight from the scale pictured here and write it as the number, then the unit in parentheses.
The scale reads 1480 (g)
